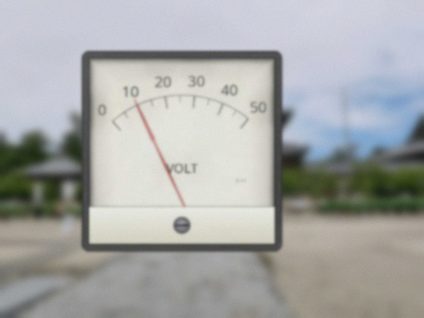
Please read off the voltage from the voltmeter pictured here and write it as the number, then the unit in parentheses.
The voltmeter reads 10 (V)
